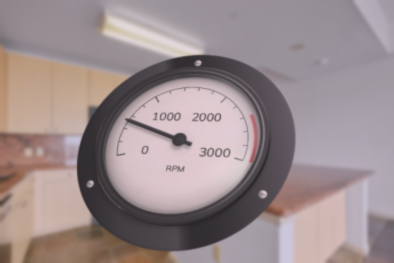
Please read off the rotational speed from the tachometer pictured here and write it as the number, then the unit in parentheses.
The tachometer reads 500 (rpm)
